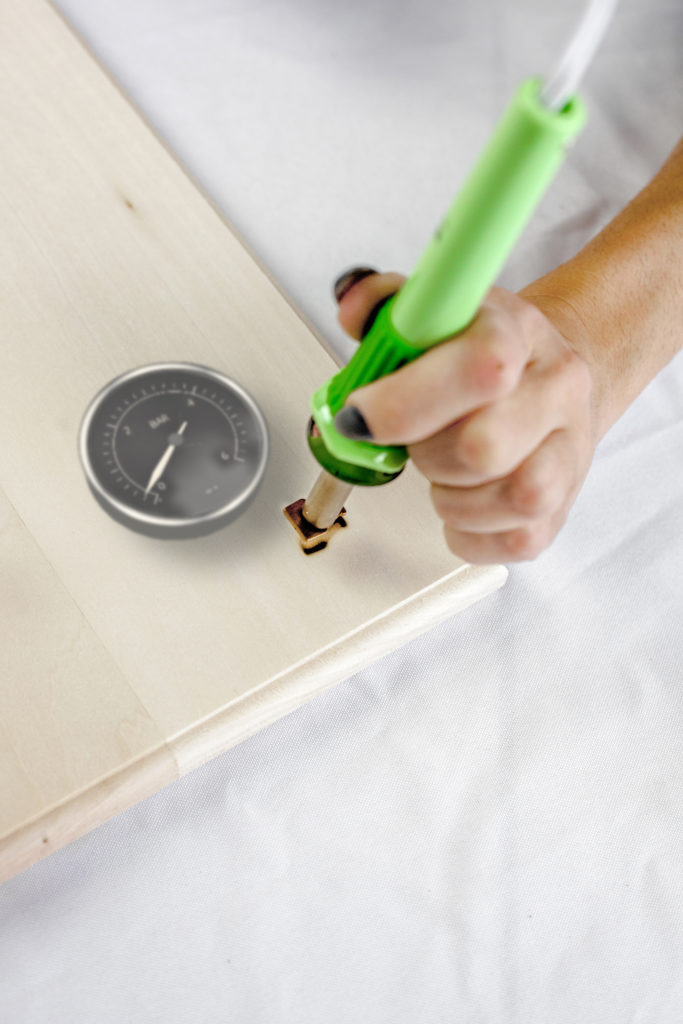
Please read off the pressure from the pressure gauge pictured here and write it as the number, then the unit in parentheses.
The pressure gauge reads 0.2 (bar)
